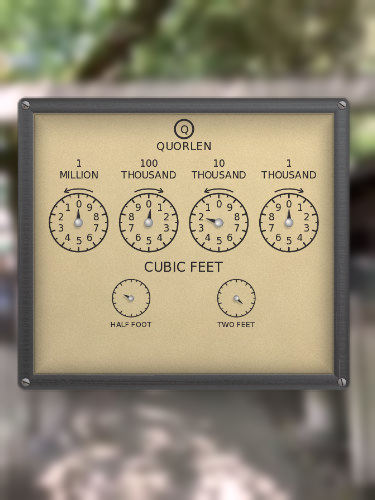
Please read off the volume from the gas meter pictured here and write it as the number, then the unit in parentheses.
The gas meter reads 2000 (ft³)
